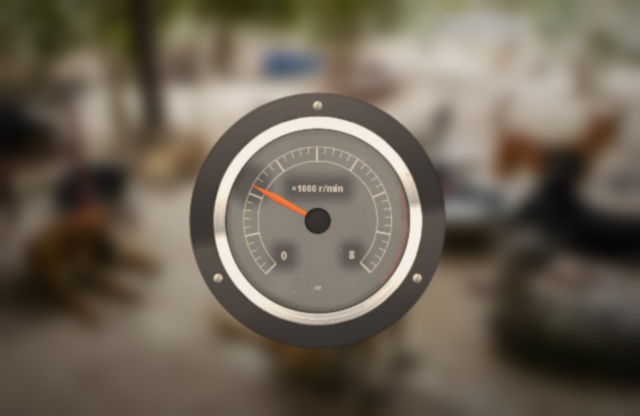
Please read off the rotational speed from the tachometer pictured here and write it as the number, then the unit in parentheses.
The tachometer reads 2200 (rpm)
